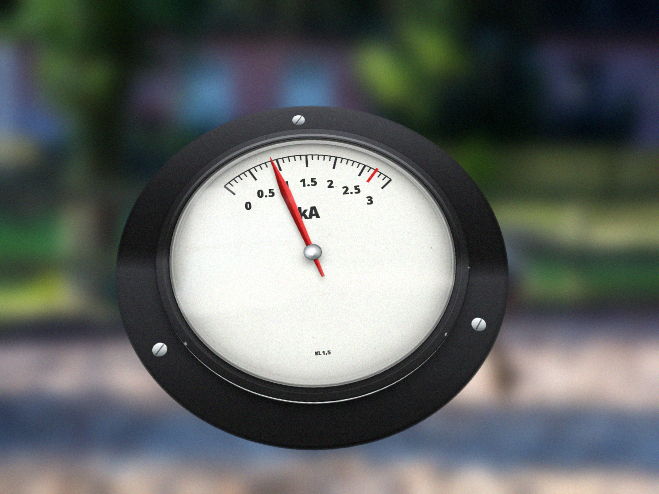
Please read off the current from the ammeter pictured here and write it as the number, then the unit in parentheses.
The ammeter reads 0.9 (kA)
